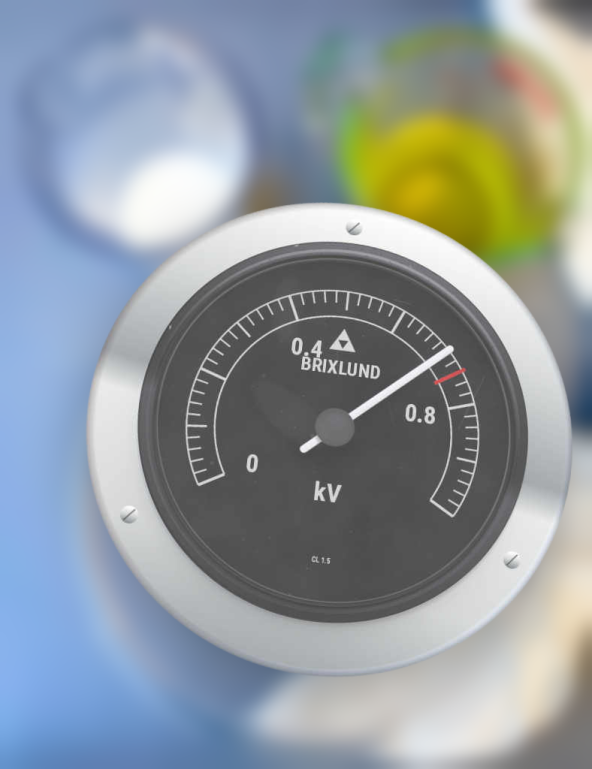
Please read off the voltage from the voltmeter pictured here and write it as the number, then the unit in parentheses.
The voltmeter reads 0.7 (kV)
